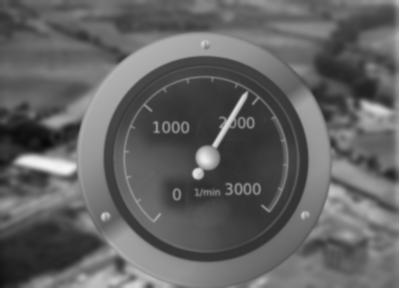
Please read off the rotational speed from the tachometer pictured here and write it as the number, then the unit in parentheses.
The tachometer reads 1900 (rpm)
